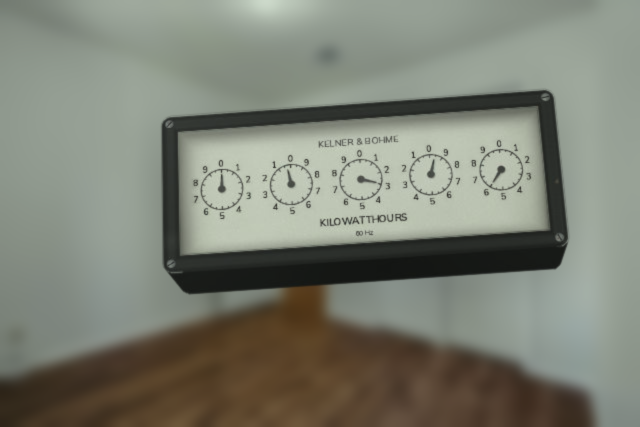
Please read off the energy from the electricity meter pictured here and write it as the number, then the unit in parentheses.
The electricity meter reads 296 (kWh)
